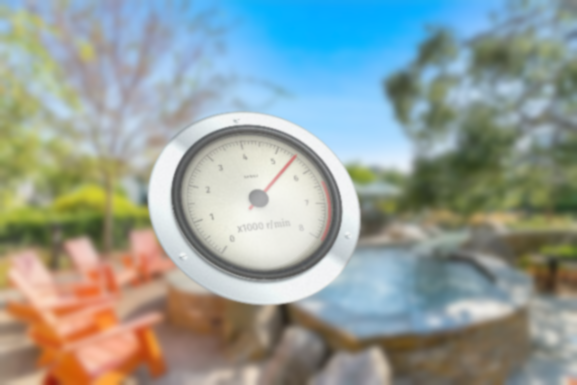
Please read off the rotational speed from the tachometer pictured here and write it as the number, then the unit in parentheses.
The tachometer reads 5500 (rpm)
